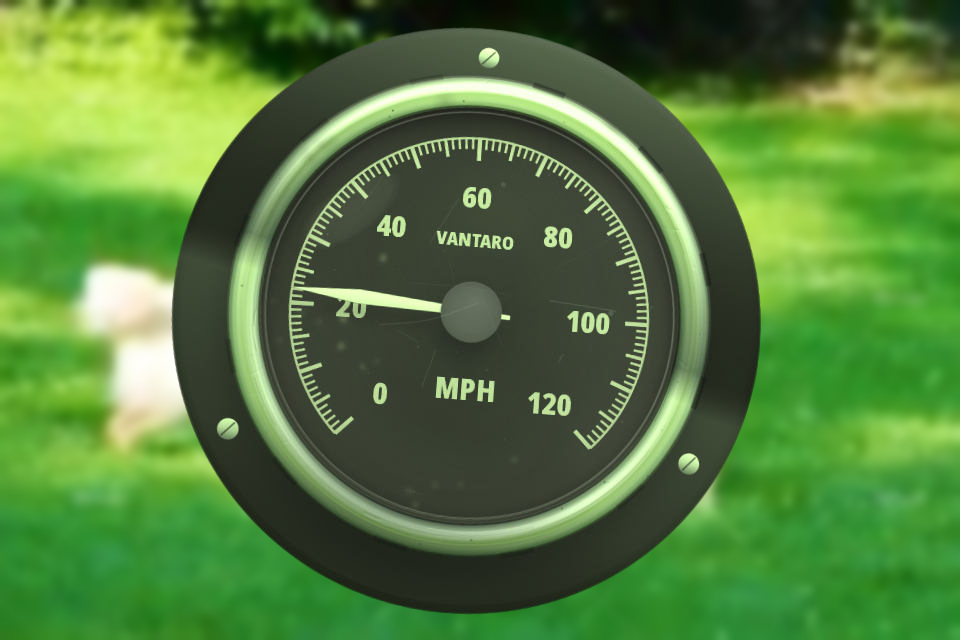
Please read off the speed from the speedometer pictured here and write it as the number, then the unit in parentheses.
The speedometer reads 22 (mph)
